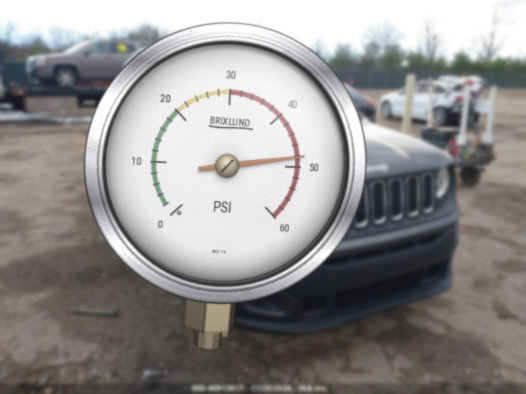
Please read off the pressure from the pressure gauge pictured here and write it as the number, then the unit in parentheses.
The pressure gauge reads 48 (psi)
